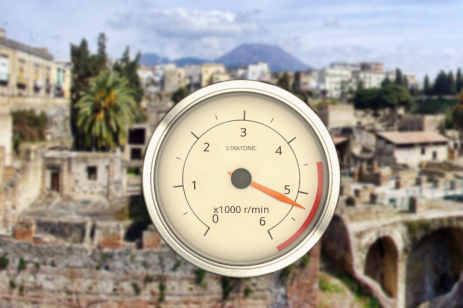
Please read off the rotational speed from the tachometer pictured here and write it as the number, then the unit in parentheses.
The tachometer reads 5250 (rpm)
